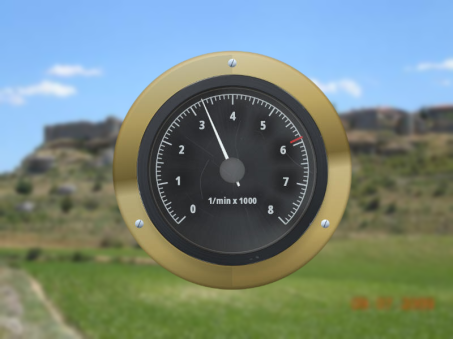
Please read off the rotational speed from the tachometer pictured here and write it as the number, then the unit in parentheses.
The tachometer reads 3300 (rpm)
